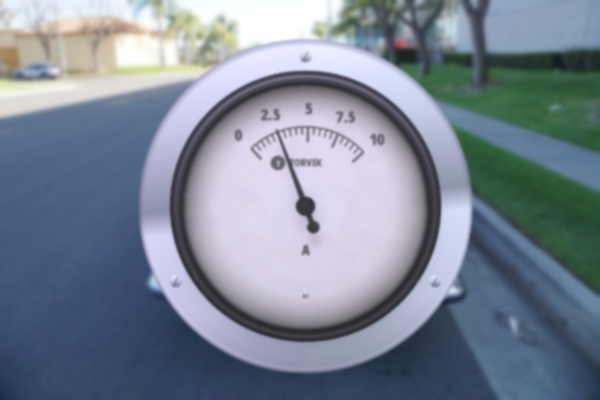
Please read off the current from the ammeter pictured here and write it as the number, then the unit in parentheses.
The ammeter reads 2.5 (A)
